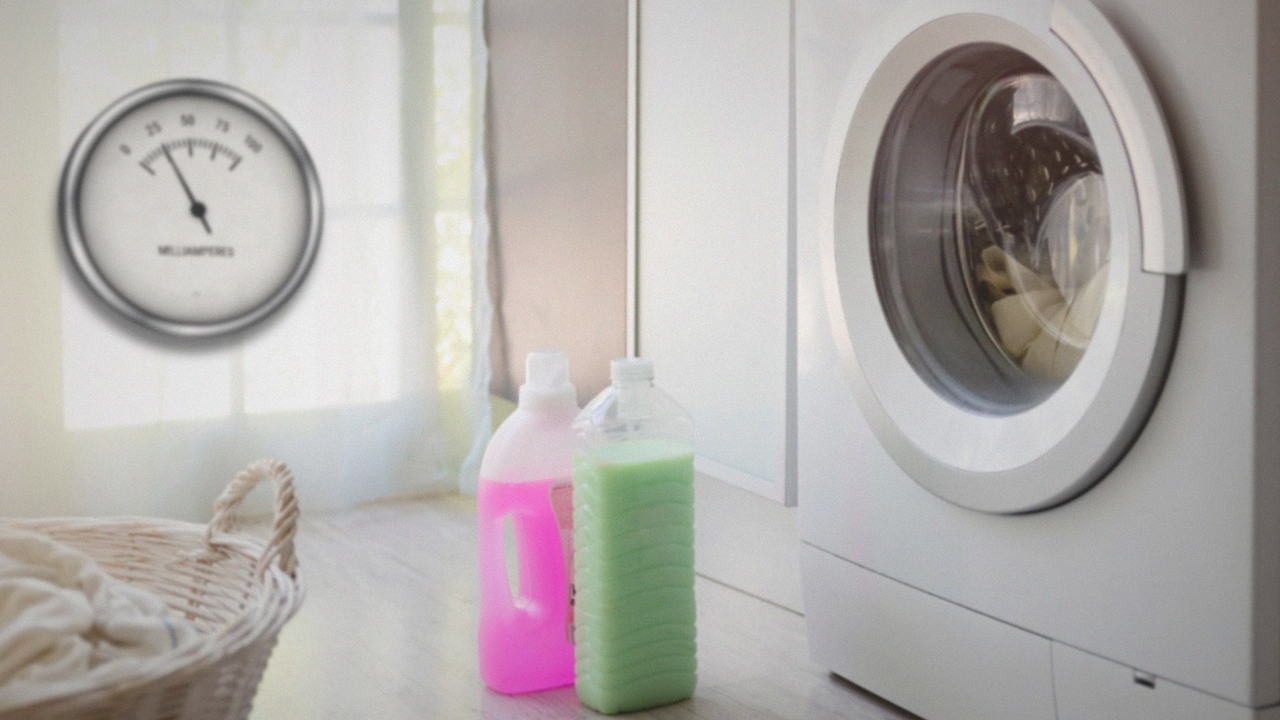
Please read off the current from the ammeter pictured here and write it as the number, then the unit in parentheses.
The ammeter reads 25 (mA)
